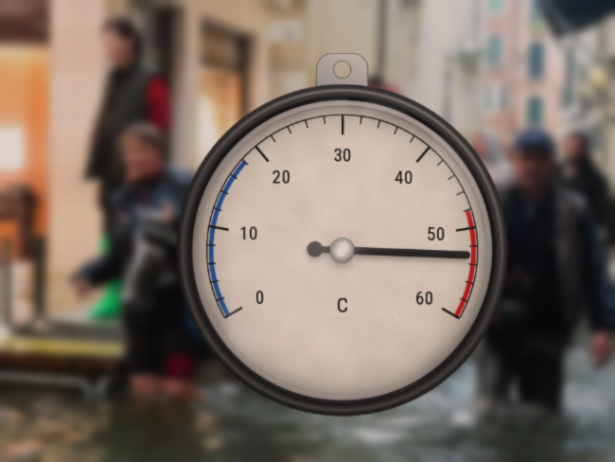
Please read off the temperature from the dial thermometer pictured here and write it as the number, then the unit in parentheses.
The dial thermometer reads 53 (°C)
